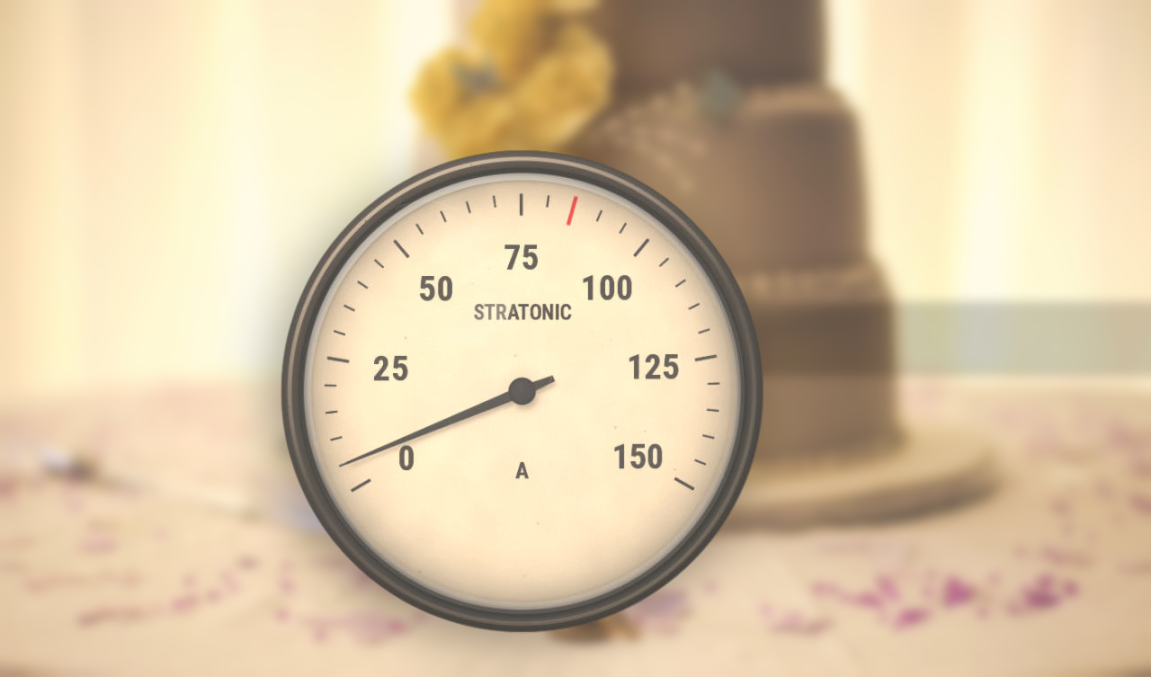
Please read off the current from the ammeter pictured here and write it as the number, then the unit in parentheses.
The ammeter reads 5 (A)
